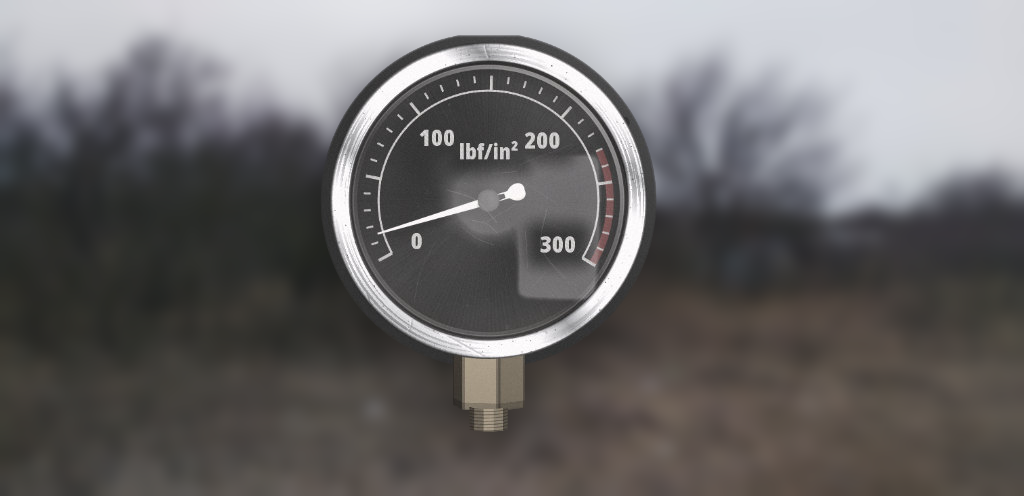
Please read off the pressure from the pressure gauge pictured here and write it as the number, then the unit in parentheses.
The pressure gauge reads 15 (psi)
